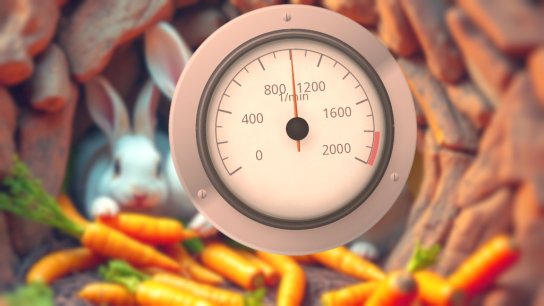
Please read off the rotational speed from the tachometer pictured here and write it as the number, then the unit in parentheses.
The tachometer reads 1000 (rpm)
